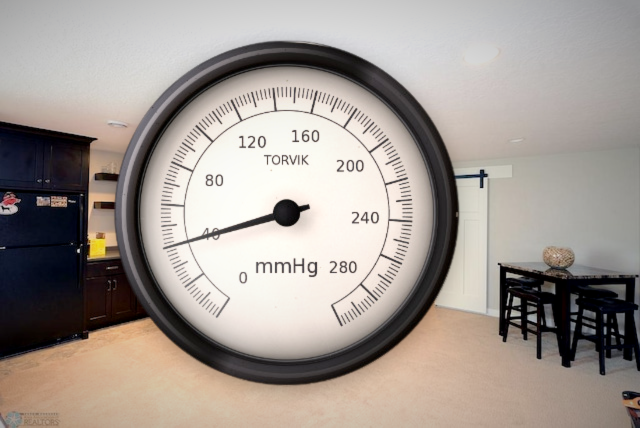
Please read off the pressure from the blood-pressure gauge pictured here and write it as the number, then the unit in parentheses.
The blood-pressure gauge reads 40 (mmHg)
